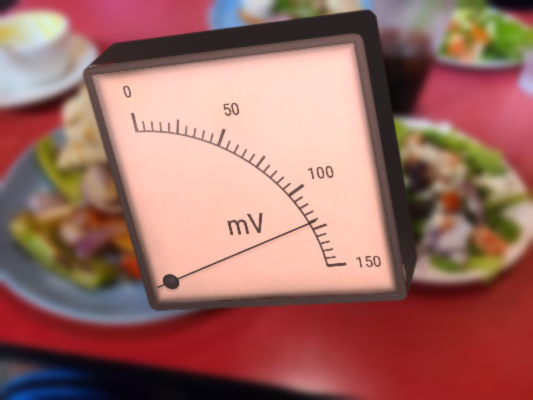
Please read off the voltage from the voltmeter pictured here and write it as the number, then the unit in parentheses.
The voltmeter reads 120 (mV)
